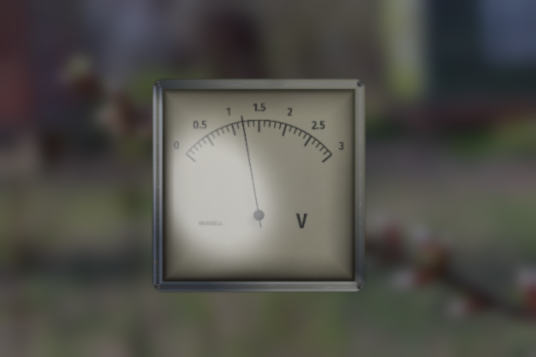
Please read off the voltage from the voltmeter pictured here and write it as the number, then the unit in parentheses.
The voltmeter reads 1.2 (V)
